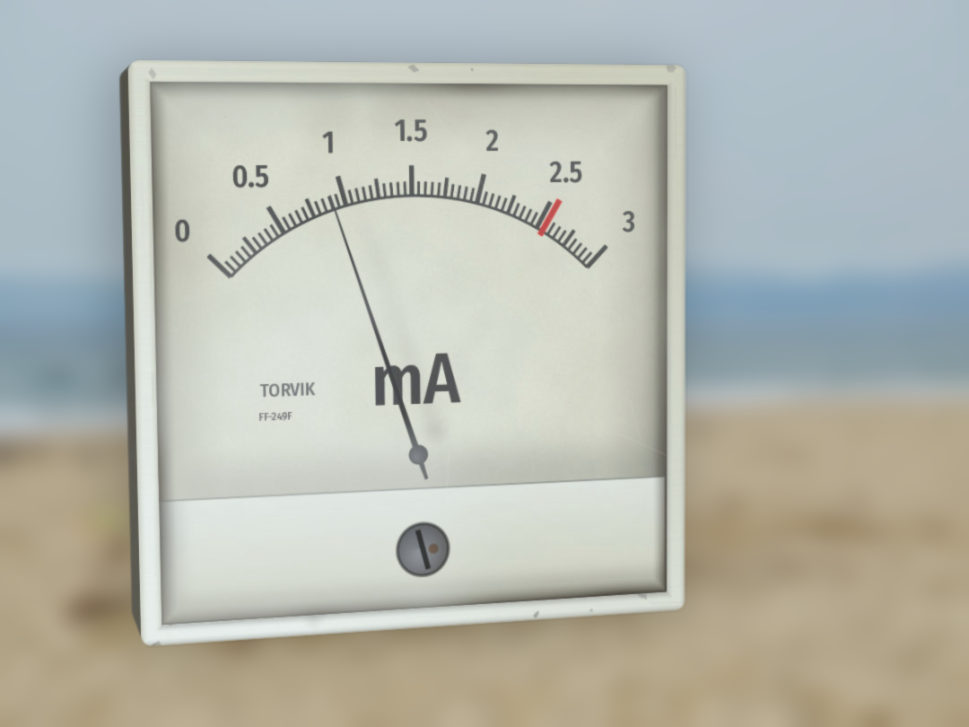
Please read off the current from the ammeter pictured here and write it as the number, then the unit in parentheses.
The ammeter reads 0.9 (mA)
